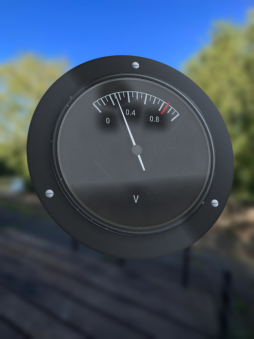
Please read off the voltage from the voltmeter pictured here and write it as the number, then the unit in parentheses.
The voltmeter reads 0.25 (V)
